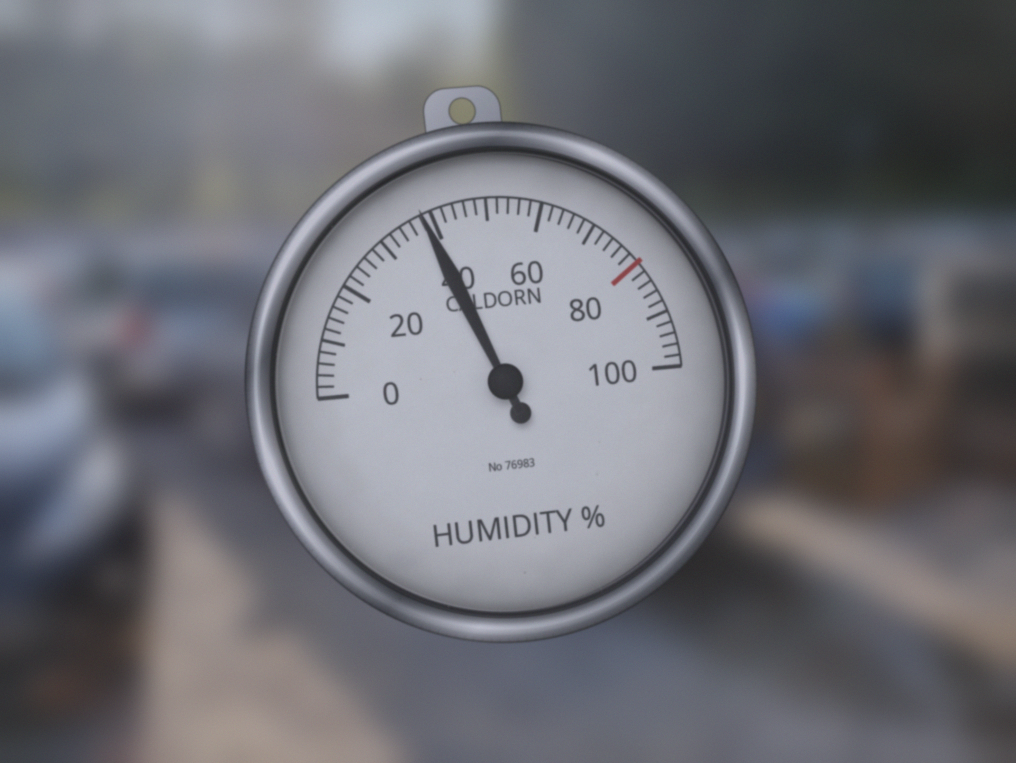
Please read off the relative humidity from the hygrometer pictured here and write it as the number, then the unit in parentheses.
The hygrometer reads 38 (%)
